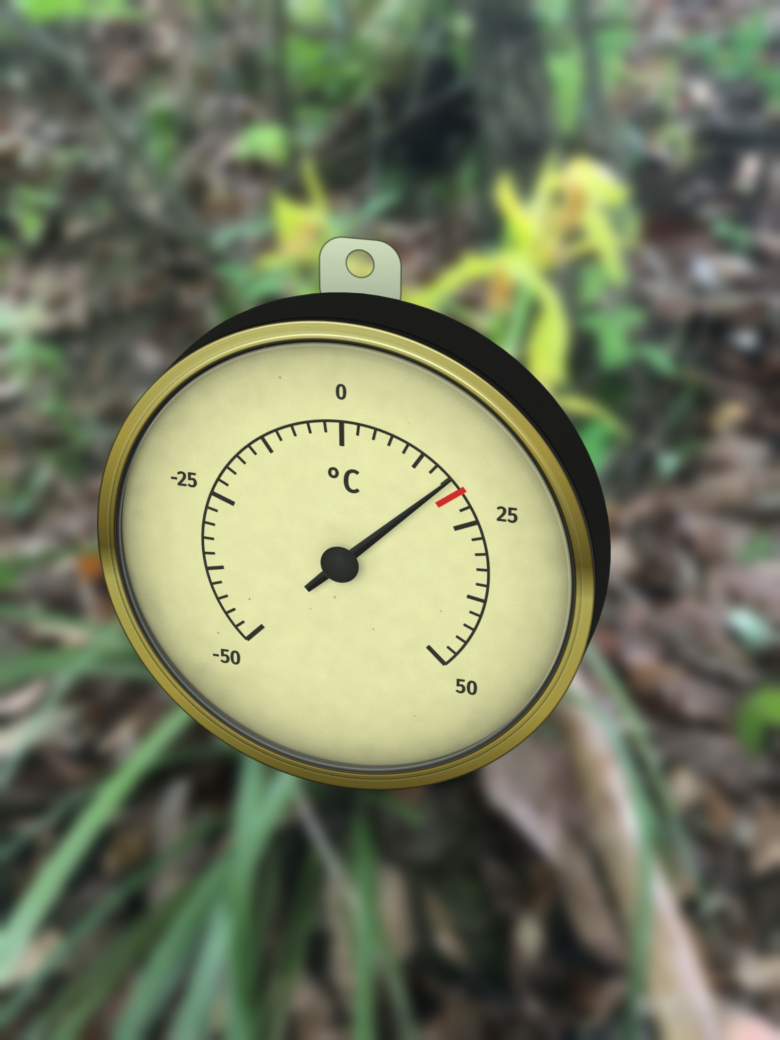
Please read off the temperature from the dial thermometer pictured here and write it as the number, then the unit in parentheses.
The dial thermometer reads 17.5 (°C)
